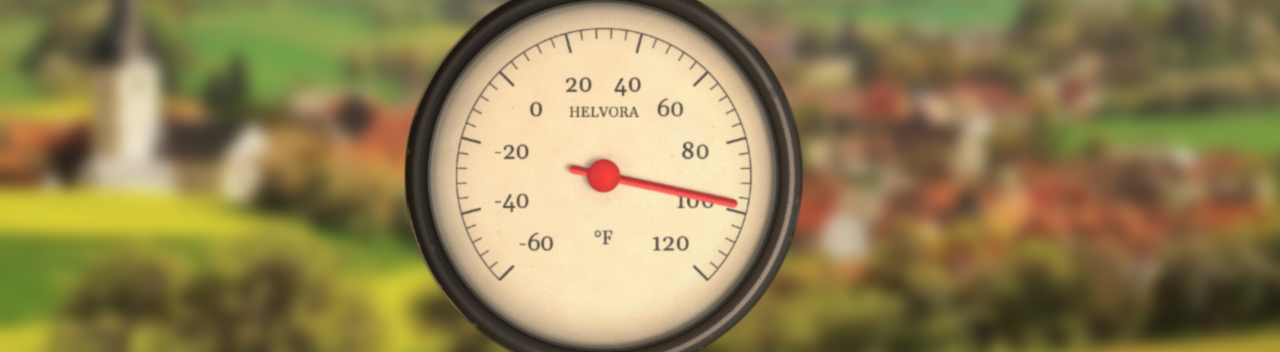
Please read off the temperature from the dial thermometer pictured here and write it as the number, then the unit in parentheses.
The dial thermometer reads 98 (°F)
